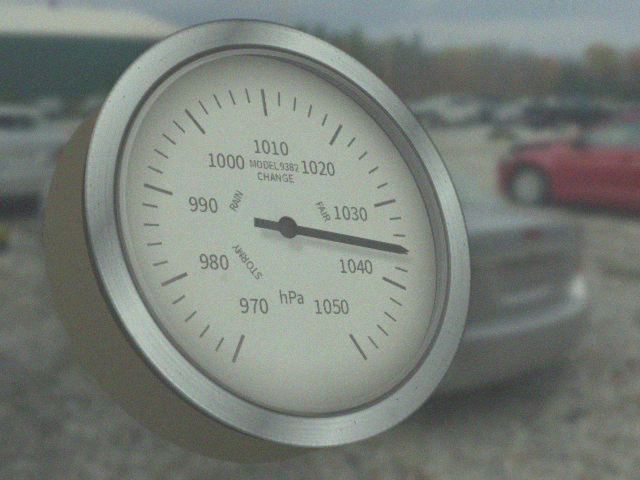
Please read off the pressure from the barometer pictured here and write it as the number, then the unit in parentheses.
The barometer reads 1036 (hPa)
